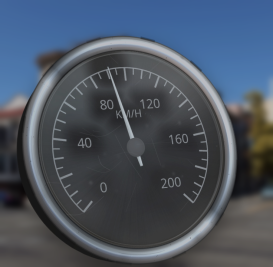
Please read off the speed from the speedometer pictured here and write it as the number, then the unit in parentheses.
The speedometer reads 90 (km/h)
